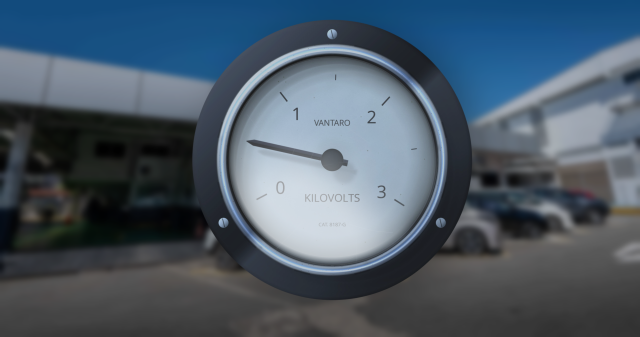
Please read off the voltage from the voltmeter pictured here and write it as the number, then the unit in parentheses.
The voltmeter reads 0.5 (kV)
